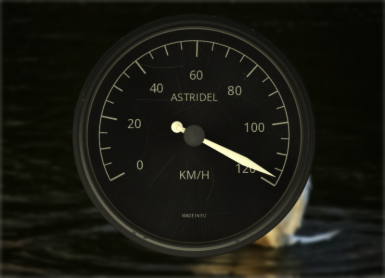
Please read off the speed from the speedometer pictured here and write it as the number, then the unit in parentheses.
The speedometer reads 117.5 (km/h)
